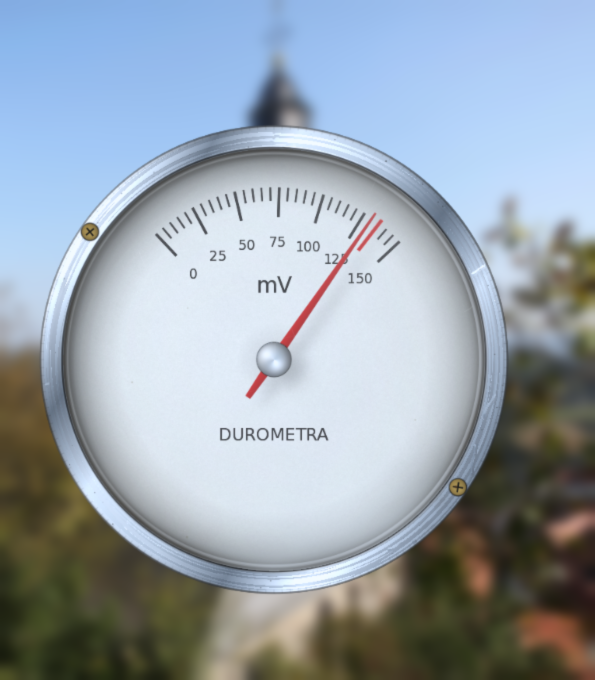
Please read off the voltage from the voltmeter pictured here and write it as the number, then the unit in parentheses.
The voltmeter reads 130 (mV)
